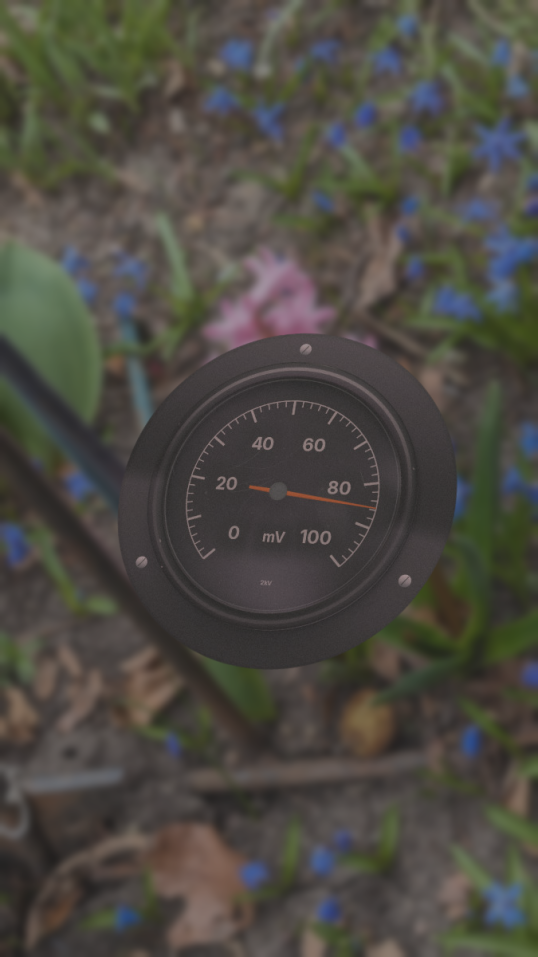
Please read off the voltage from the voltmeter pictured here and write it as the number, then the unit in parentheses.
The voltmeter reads 86 (mV)
